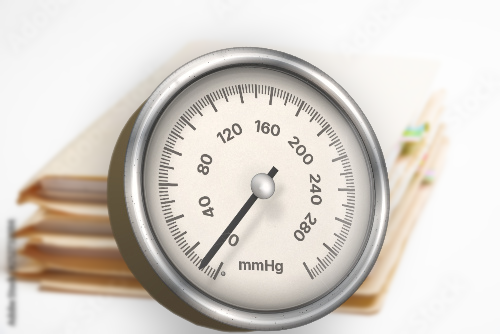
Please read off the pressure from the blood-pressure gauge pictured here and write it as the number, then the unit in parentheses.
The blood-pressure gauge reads 10 (mmHg)
